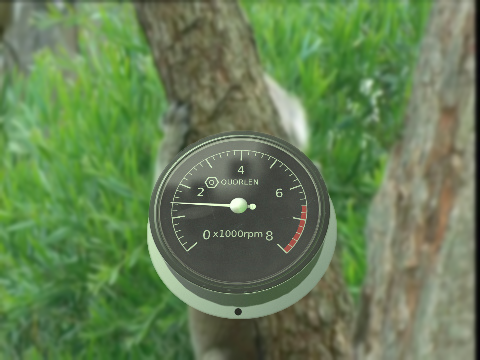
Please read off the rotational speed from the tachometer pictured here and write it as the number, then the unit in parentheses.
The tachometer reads 1400 (rpm)
